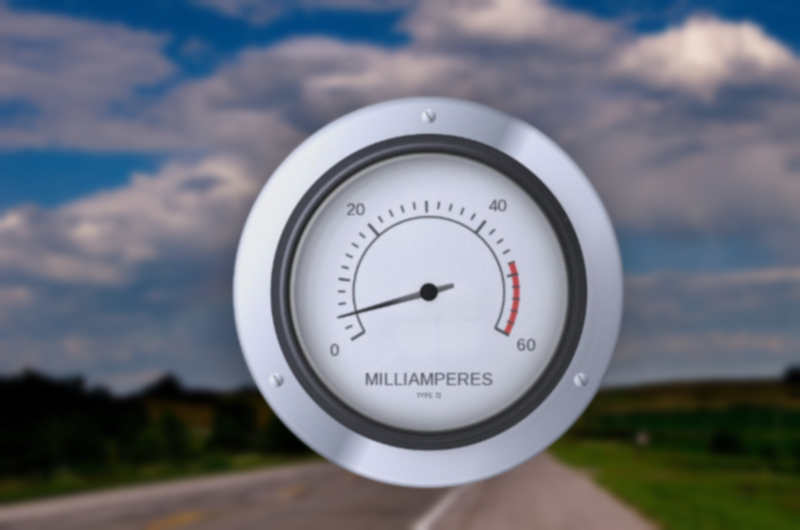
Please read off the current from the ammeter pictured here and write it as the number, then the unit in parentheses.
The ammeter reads 4 (mA)
